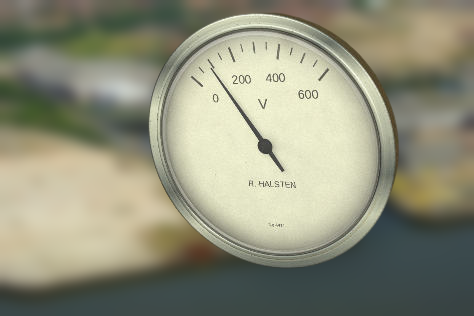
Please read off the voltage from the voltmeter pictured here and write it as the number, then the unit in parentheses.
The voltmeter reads 100 (V)
